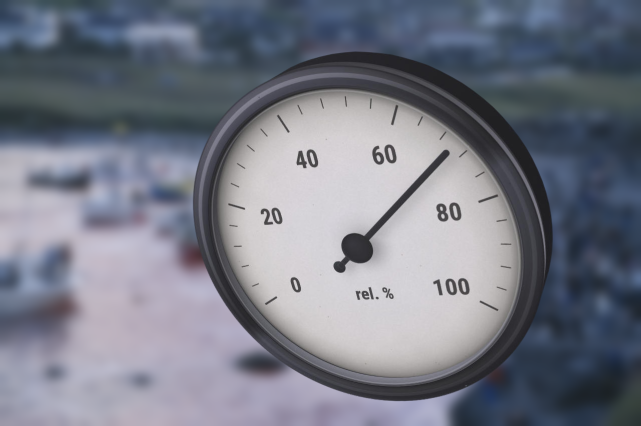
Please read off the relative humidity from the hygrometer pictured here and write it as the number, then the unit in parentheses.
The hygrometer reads 70 (%)
